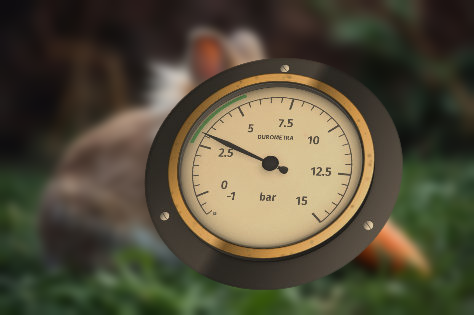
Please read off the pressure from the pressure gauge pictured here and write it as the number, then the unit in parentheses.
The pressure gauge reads 3 (bar)
